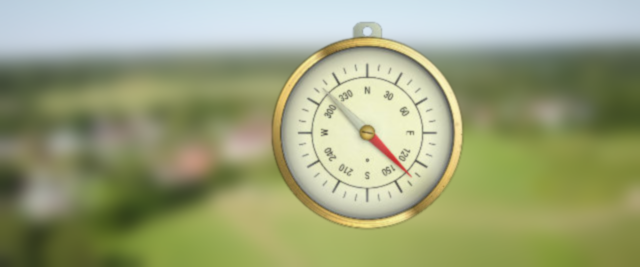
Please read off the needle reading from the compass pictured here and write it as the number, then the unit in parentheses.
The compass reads 135 (°)
